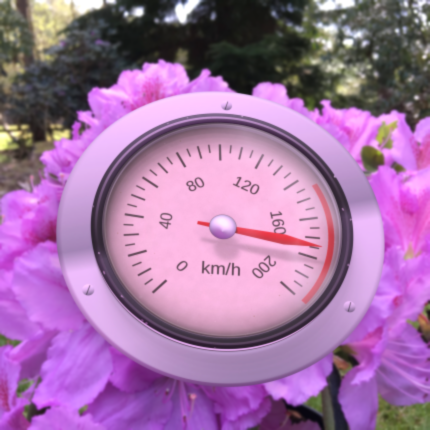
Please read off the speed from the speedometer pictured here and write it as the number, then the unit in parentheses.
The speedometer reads 175 (km/h)
